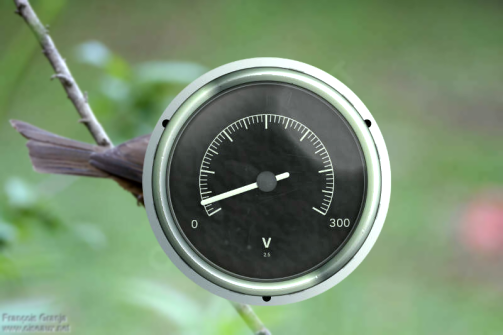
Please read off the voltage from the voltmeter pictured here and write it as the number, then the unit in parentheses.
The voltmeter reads 15 (V)
